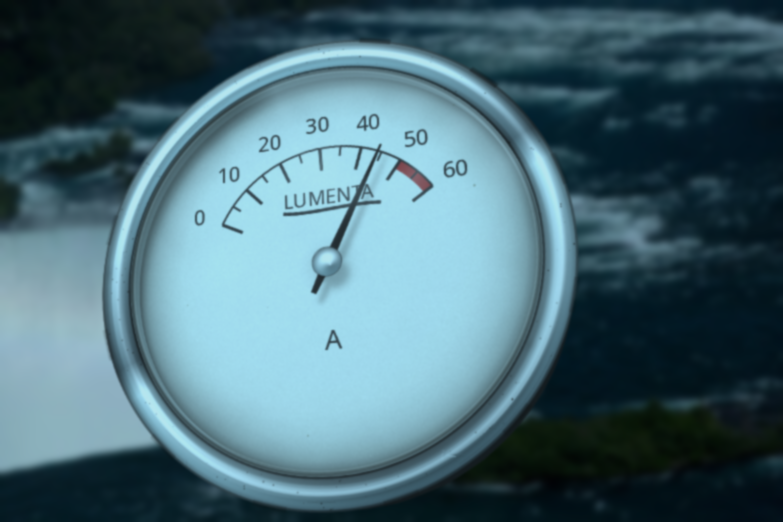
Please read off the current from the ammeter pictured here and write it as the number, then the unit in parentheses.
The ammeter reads 45 (A)
